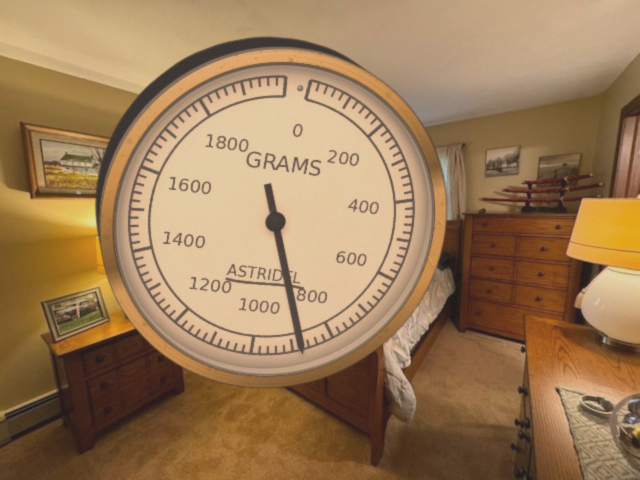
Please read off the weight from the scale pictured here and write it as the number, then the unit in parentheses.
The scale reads 880 (g)
